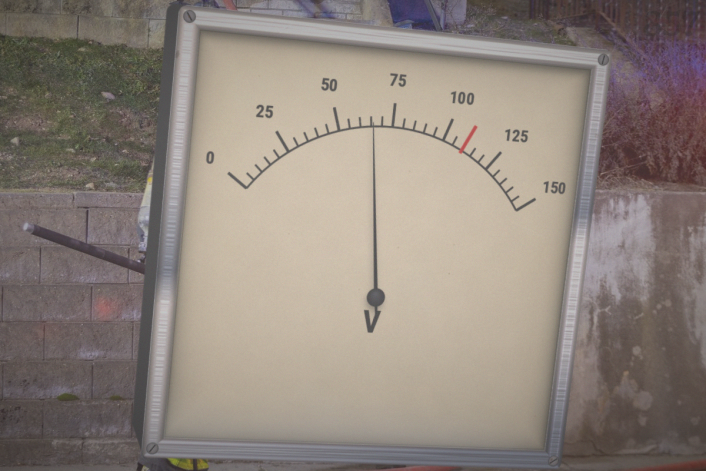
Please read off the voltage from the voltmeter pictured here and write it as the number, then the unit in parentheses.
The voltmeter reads 65 (V)
